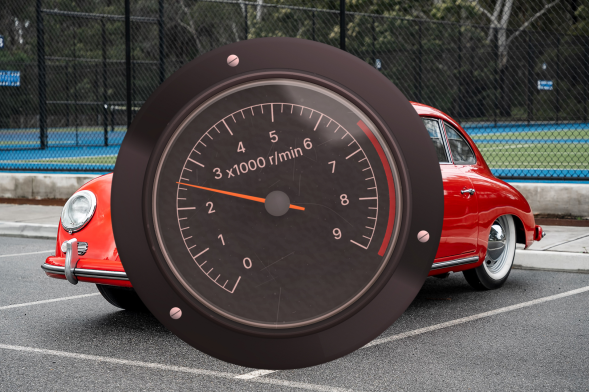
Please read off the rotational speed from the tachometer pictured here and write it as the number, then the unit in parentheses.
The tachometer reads 2500 (rpm)
